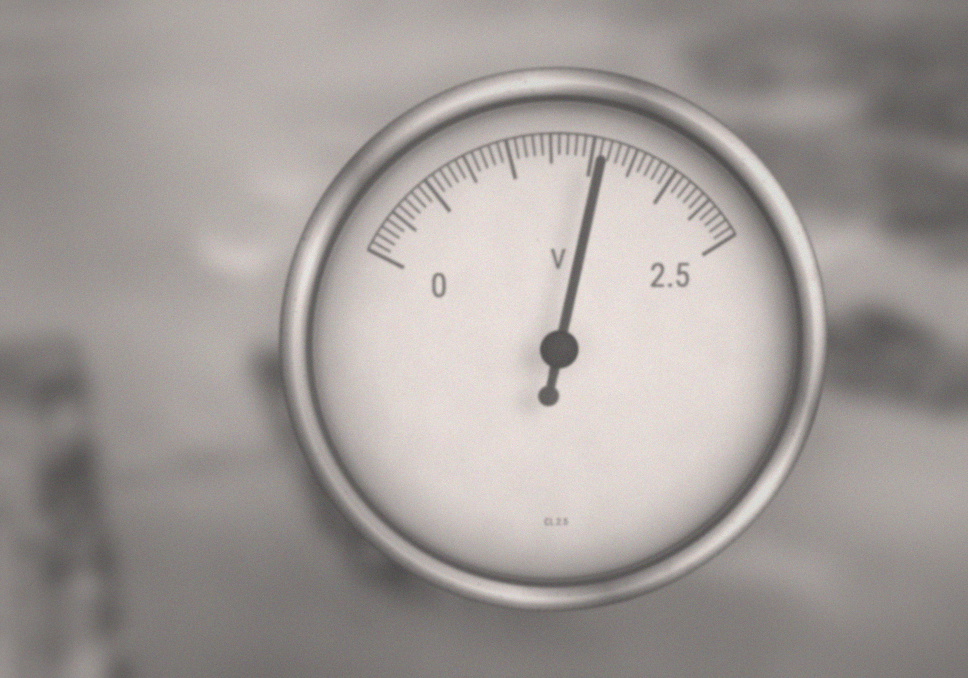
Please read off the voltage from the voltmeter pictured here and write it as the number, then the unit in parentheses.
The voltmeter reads 1.55 (V)
